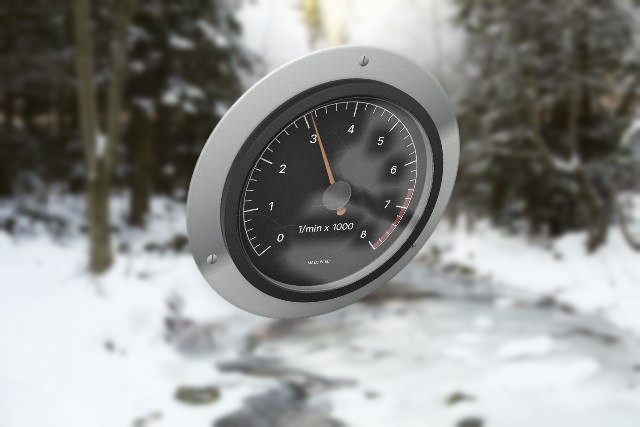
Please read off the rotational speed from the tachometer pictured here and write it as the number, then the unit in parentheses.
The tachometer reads 3100 (rpm)
